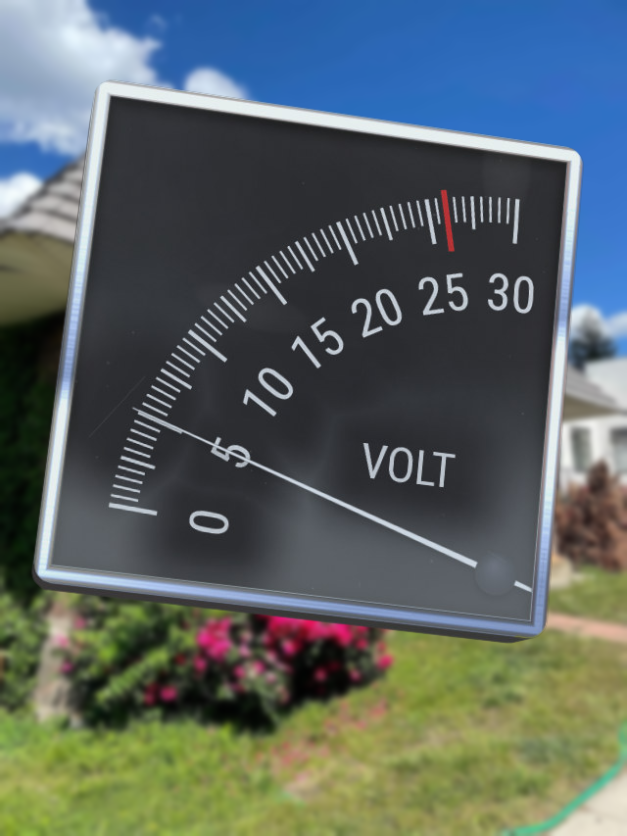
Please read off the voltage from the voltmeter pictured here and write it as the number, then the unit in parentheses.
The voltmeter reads 5 (V)
